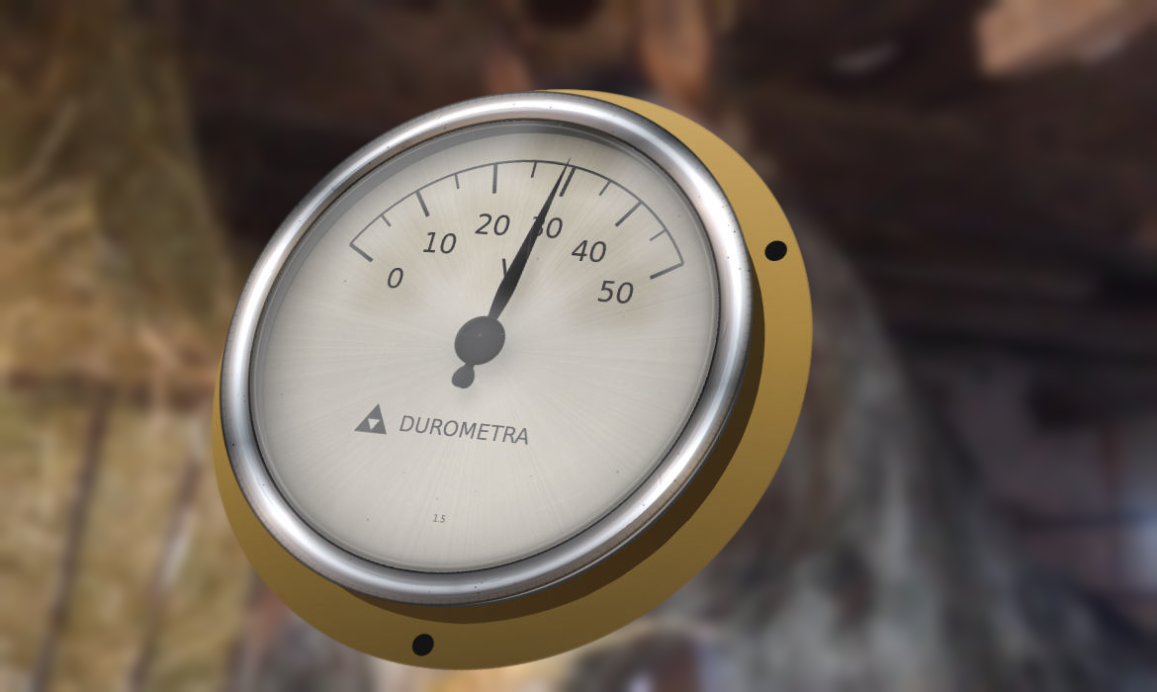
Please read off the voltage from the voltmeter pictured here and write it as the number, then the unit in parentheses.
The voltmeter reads 30 (V)
